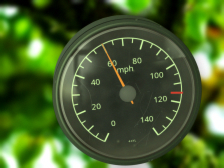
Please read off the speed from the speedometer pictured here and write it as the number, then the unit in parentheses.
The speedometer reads 60 (mph)
